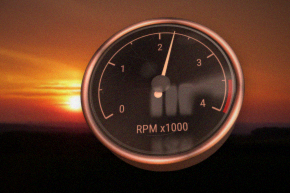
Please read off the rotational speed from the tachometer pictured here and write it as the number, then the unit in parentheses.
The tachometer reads 2250 (rpm)
